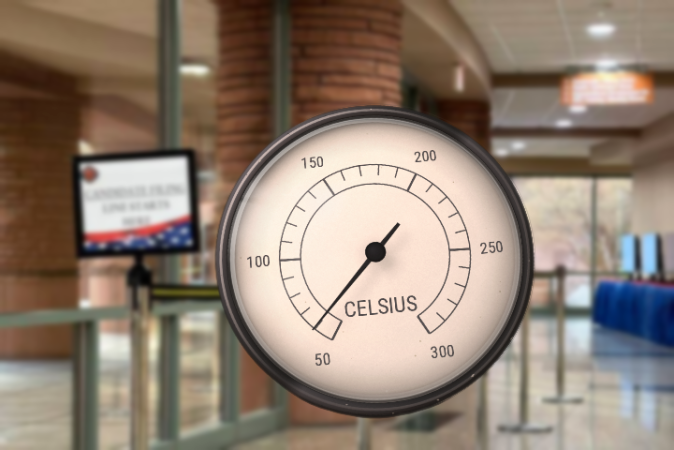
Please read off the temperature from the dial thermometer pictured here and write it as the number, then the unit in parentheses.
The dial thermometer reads 60 (°C)
